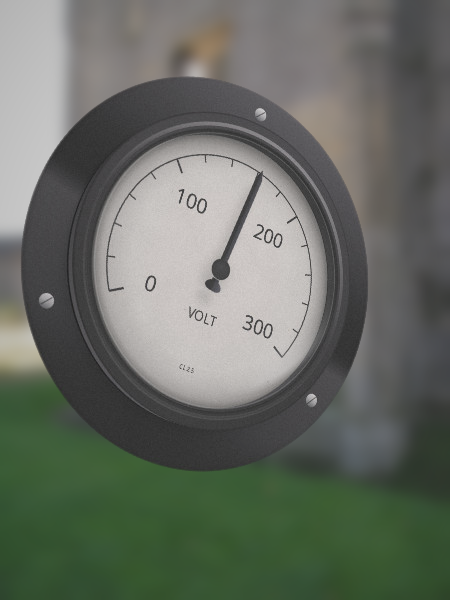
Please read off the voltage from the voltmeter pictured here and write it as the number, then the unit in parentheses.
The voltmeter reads 160 (V)
